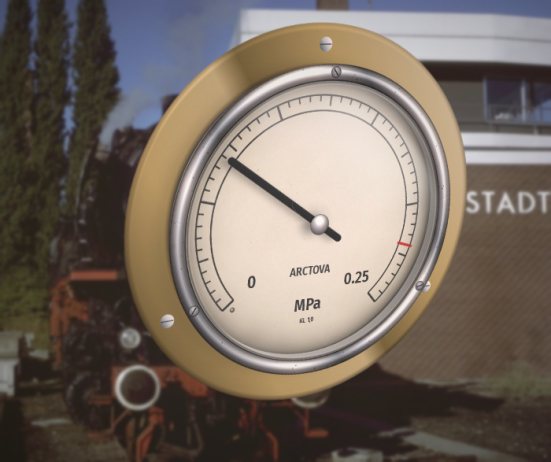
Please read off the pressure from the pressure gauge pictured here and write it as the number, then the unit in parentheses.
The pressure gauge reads 0.07 (MPa)
